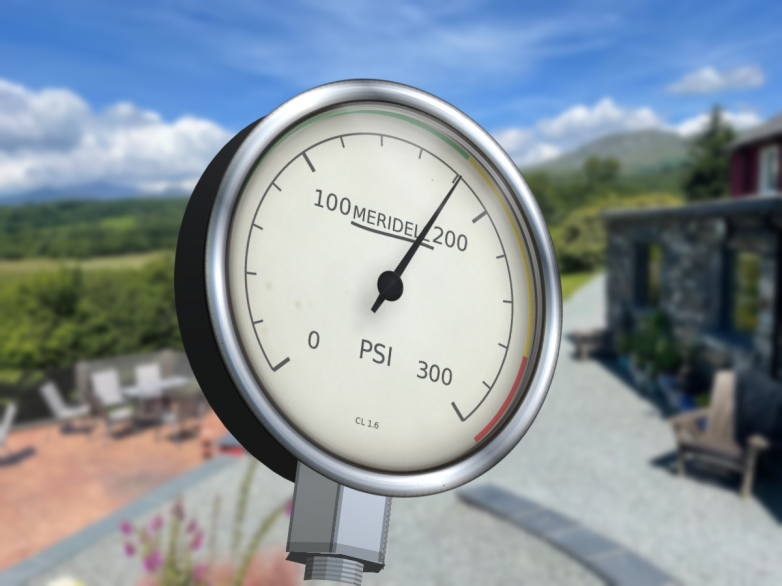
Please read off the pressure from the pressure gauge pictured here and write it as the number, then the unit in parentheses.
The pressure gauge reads 180 (psi)
